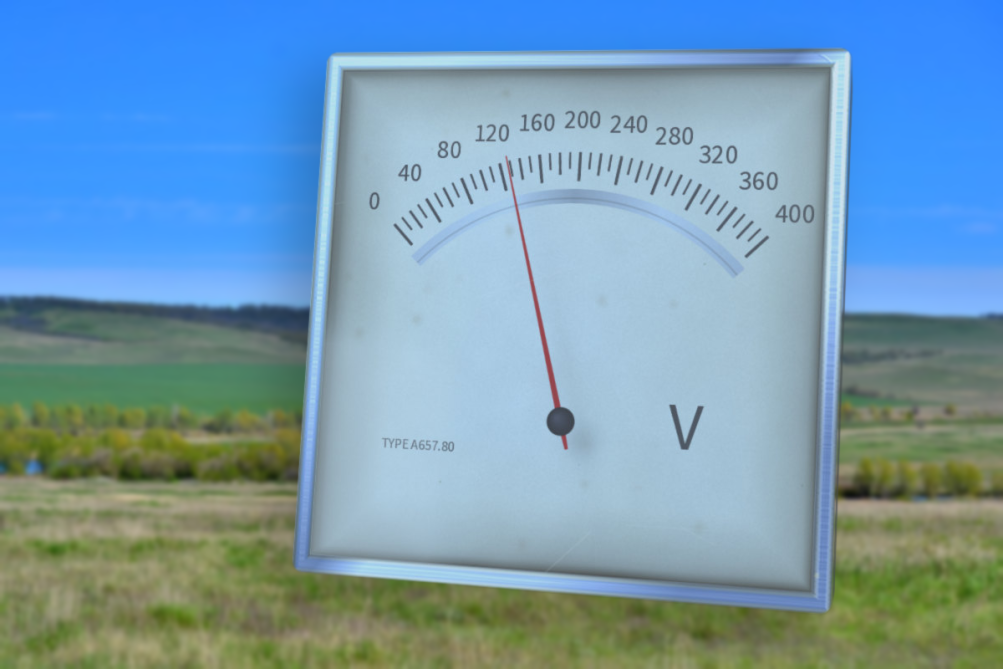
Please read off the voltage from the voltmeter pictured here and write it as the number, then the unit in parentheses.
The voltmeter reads 130 (V)
